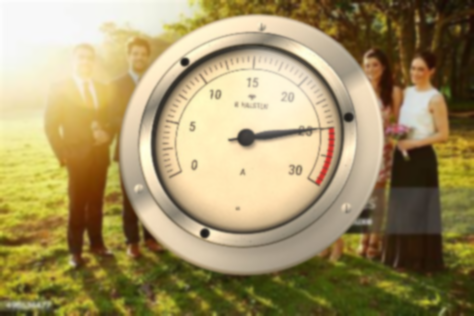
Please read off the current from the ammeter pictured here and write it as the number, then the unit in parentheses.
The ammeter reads 25 (A)
